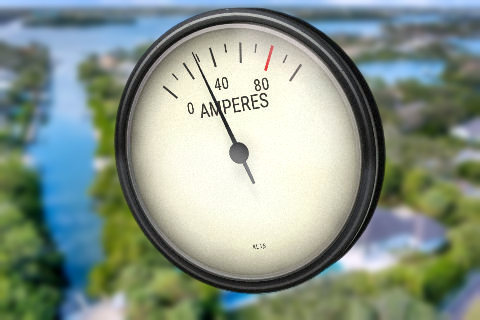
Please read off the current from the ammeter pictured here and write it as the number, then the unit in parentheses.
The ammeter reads 30 (A)
